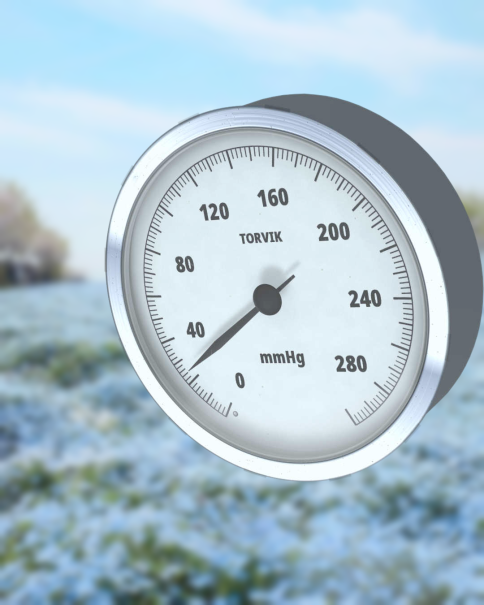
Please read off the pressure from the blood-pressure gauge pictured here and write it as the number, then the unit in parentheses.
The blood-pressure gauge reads 24 (mmHg)
